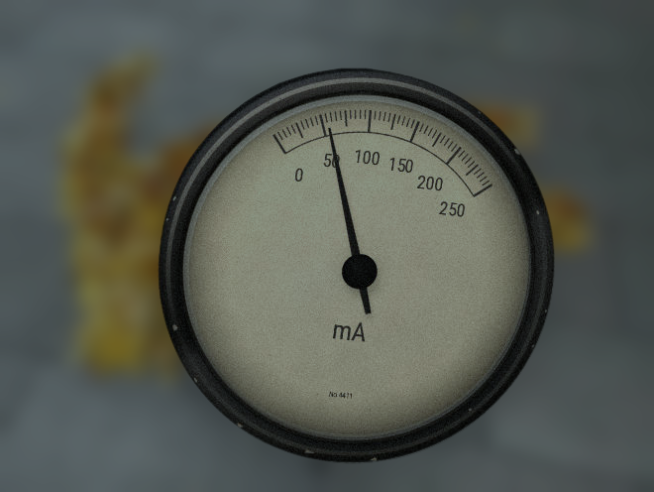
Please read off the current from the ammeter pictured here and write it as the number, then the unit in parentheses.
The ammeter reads 55 (mA)
